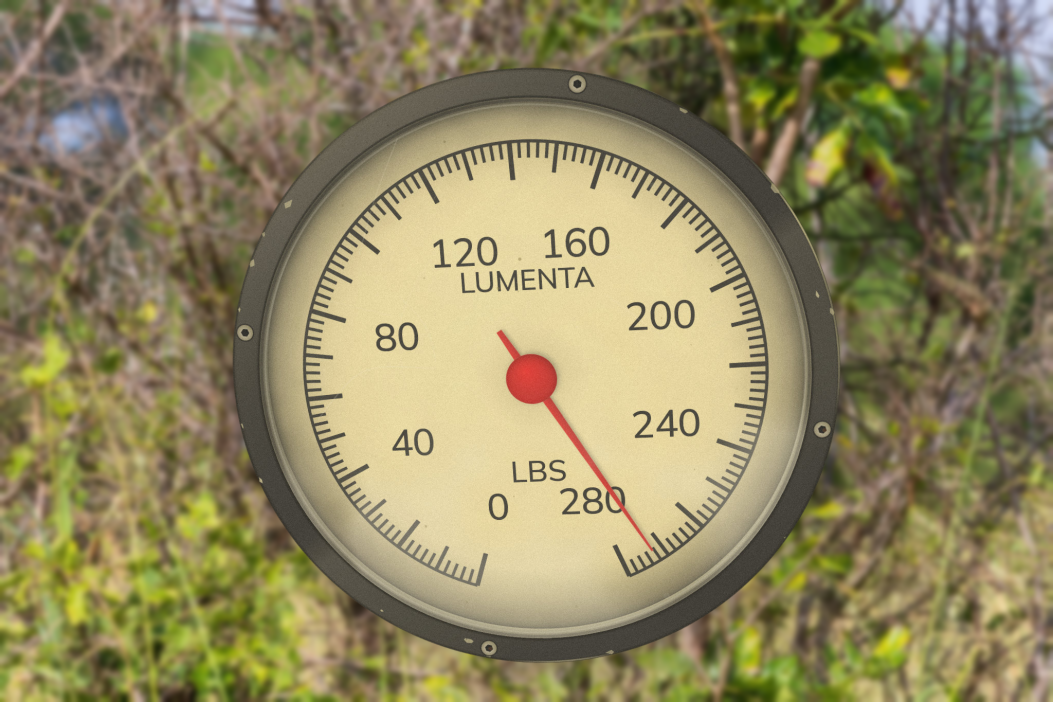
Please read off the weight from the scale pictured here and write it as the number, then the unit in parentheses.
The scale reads 272 (lb)
